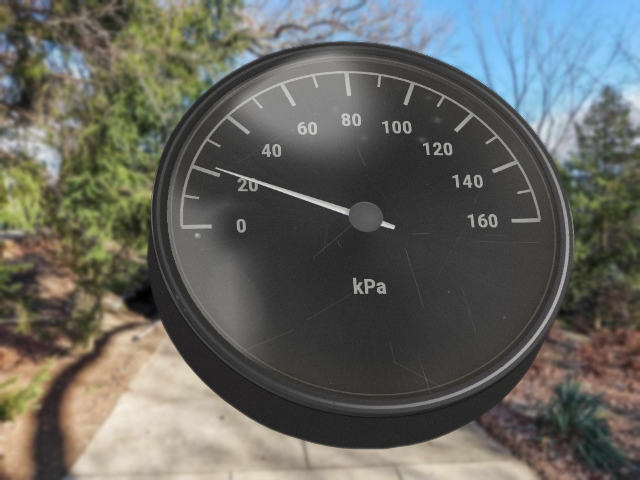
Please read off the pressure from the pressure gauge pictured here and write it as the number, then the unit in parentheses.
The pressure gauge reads 20 (kPa)
